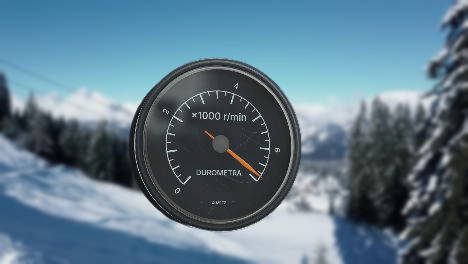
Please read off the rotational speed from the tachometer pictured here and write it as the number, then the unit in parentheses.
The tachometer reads 6875 (rpm)
